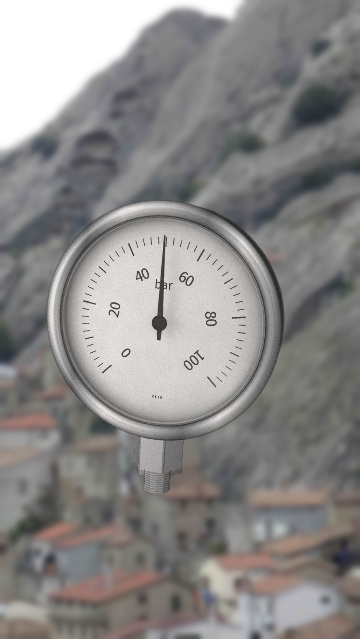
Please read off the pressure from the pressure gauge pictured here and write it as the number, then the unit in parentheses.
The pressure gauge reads 50 (bar)
